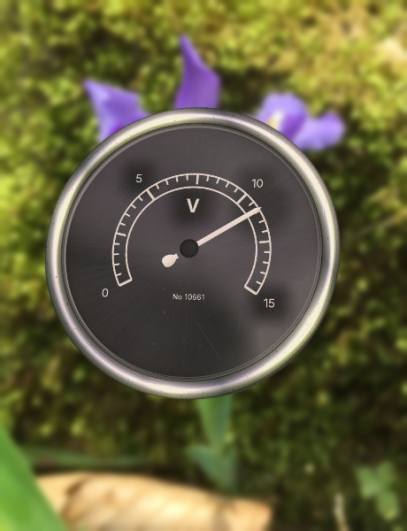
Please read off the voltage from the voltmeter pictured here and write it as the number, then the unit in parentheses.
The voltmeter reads 11 (V)
